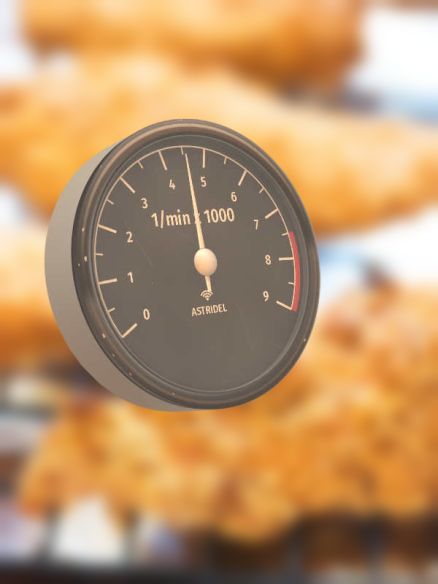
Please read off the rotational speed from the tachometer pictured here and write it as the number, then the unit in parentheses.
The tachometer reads 4500 (rpm)
